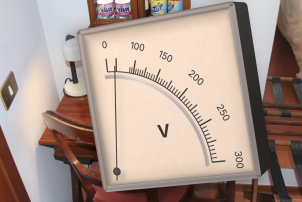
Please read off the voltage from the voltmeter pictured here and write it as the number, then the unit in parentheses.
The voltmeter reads 50 (V)
